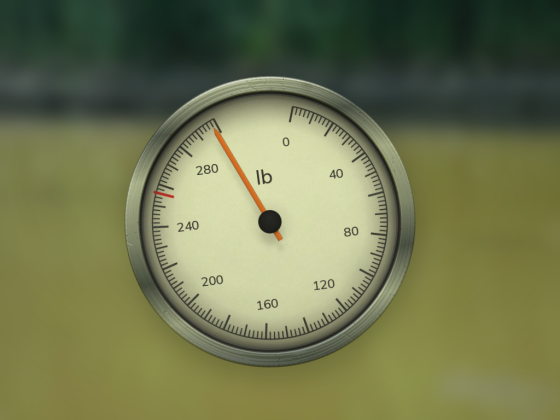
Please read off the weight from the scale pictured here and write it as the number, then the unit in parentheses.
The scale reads 298 (lb)
